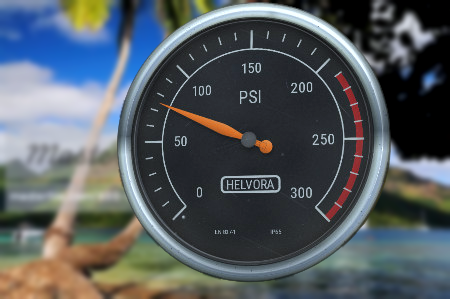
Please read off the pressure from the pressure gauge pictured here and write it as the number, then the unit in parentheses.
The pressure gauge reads 75 (psi)
